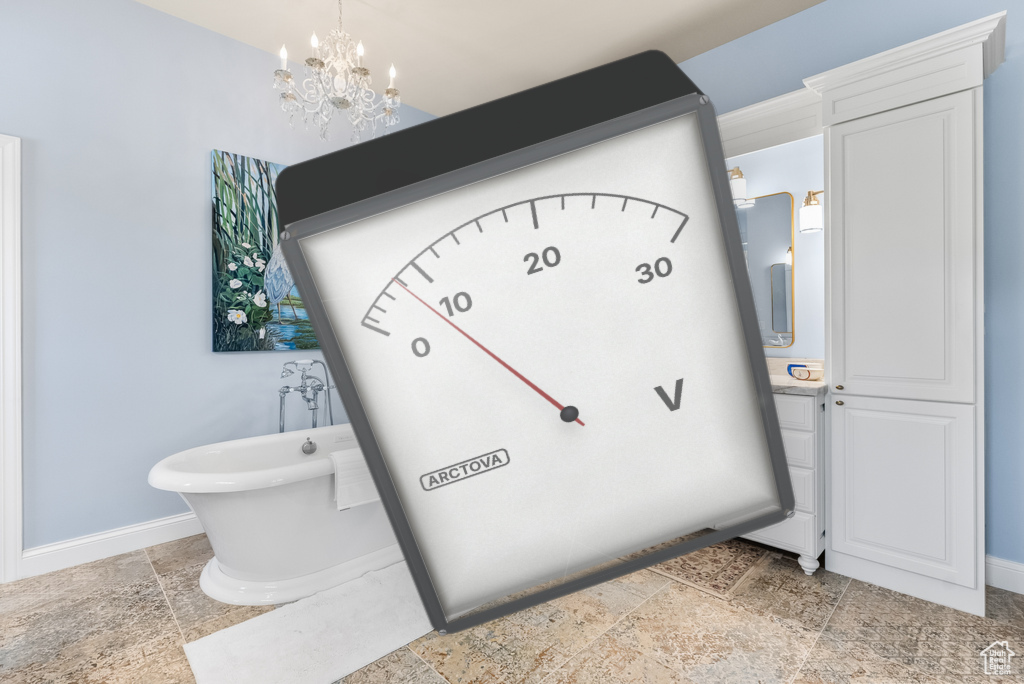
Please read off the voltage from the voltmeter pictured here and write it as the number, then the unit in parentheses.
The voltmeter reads 8 (V)
